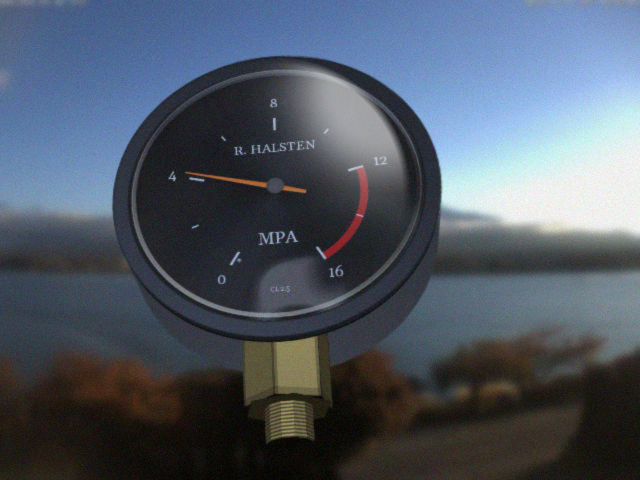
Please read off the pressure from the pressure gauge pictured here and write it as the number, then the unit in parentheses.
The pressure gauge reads 4 (MPa)
